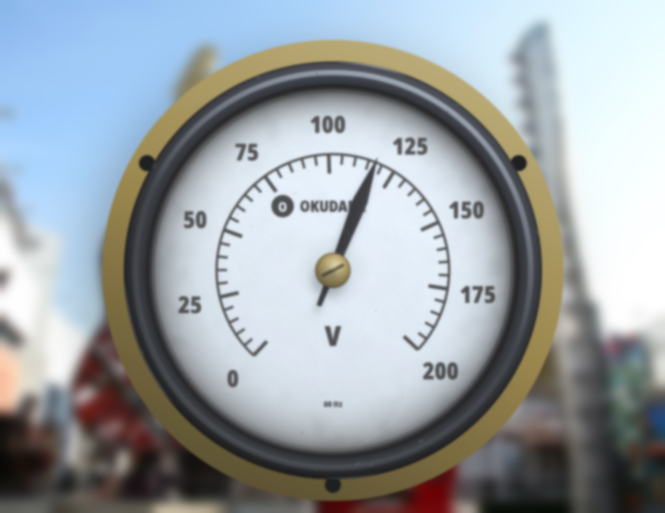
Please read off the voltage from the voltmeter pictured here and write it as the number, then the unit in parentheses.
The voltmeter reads 117.5 (V)
